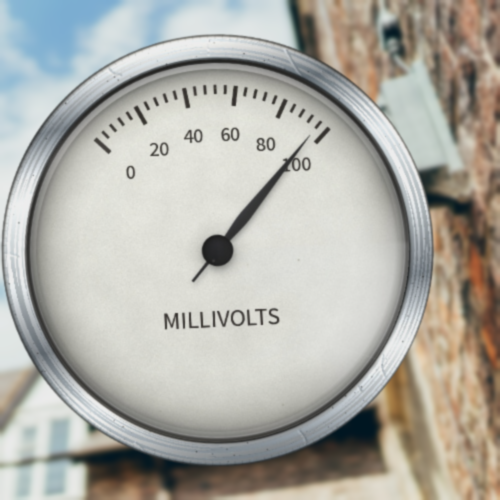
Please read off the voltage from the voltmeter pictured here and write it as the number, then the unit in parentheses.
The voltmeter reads 96 (mV)
